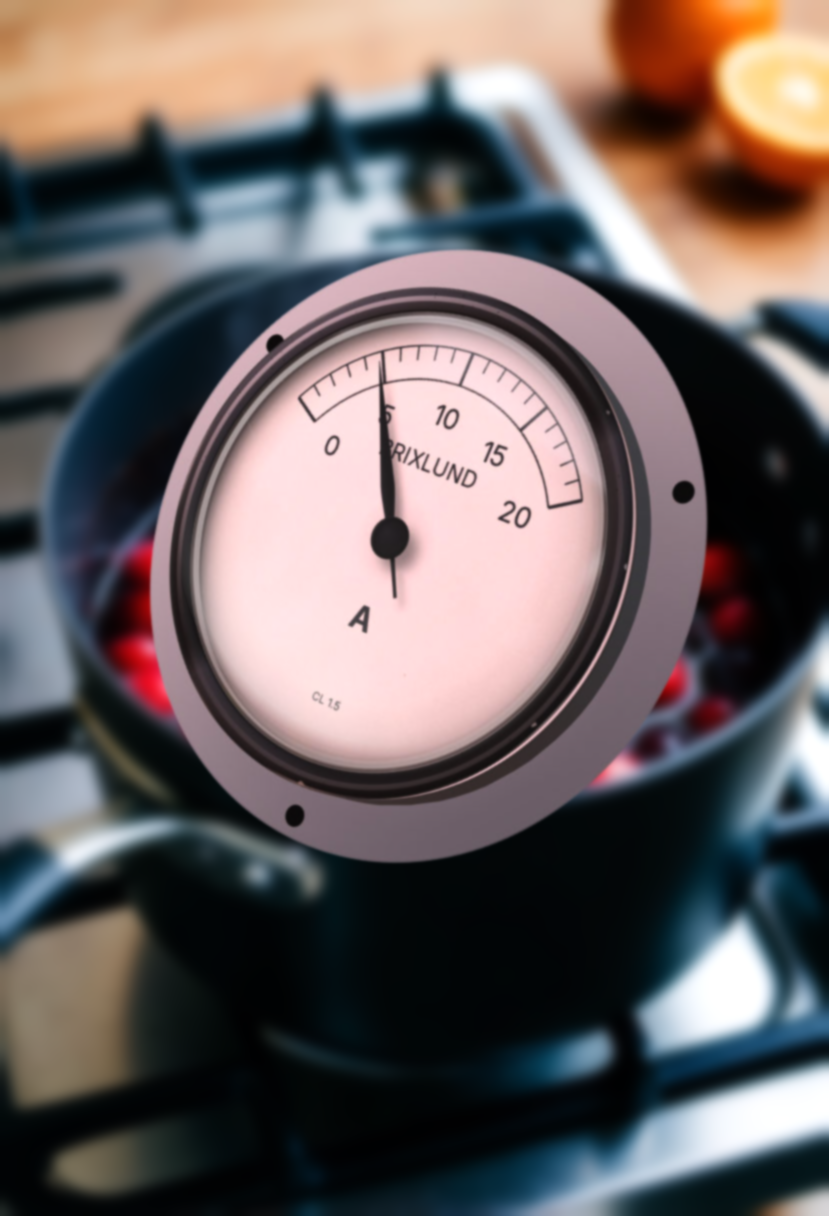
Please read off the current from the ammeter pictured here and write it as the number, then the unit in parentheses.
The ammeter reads 5 (A)
